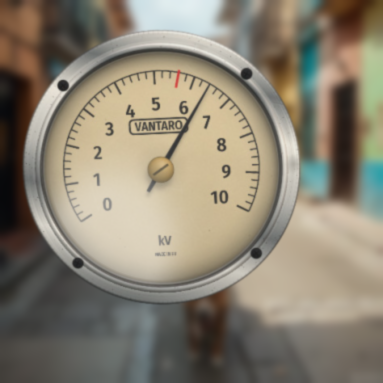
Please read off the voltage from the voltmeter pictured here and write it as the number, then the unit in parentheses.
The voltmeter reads 6.4 (kV)
